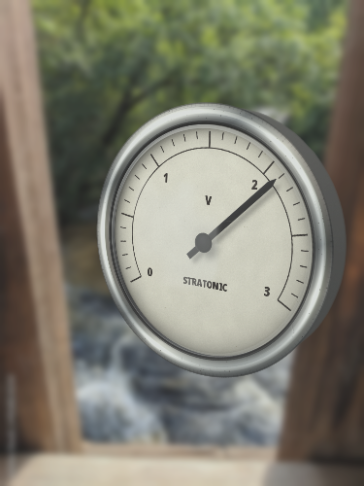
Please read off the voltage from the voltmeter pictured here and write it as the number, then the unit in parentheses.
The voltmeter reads 2.1 (V)
